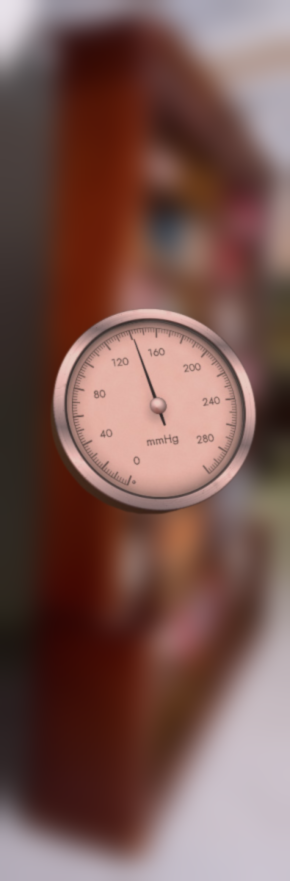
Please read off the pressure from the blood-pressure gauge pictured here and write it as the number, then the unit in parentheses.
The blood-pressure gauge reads 140 (mmHg)
